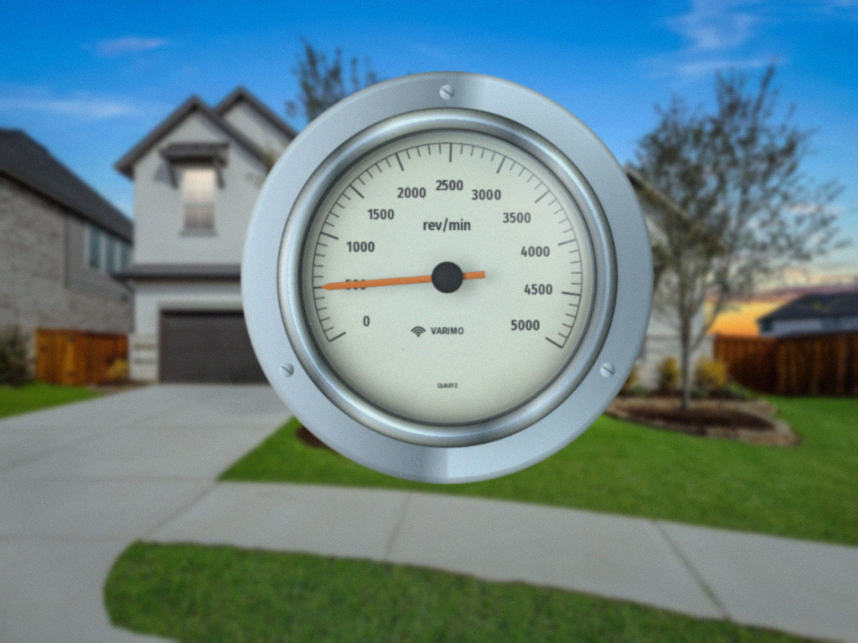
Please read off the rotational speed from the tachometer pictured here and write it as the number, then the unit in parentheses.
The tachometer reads 500 (rpm)
